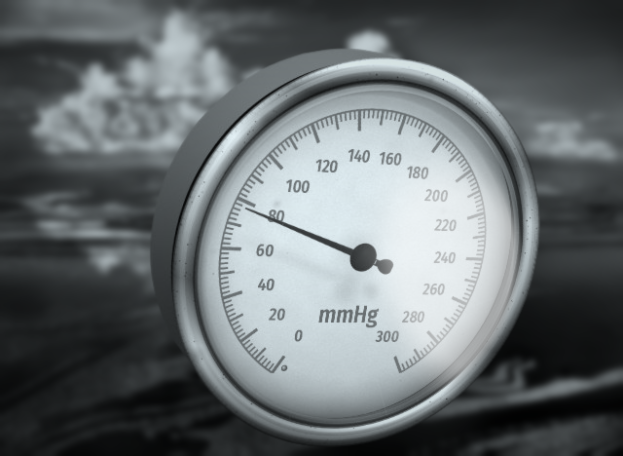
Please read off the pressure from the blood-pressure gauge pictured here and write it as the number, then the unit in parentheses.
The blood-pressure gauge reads 78 (mmHg)
